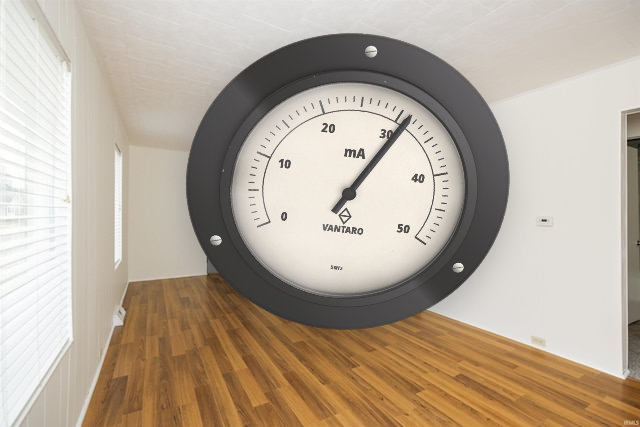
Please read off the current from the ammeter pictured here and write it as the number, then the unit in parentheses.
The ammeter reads 31 (mA)
